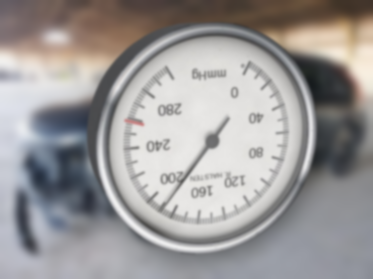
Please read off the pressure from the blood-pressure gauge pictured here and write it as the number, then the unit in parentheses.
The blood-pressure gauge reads 190 (mmHg)
